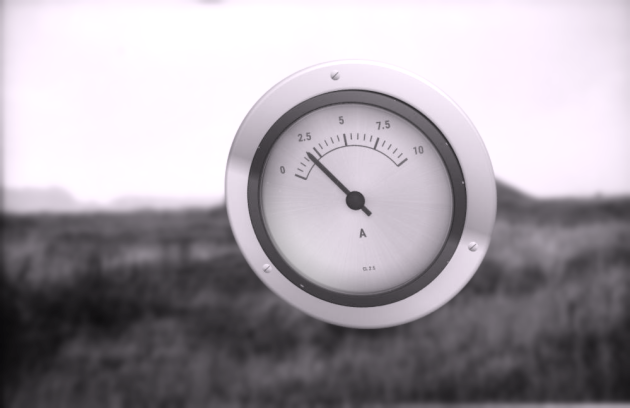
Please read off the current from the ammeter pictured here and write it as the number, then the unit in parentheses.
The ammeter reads 2 (A)
